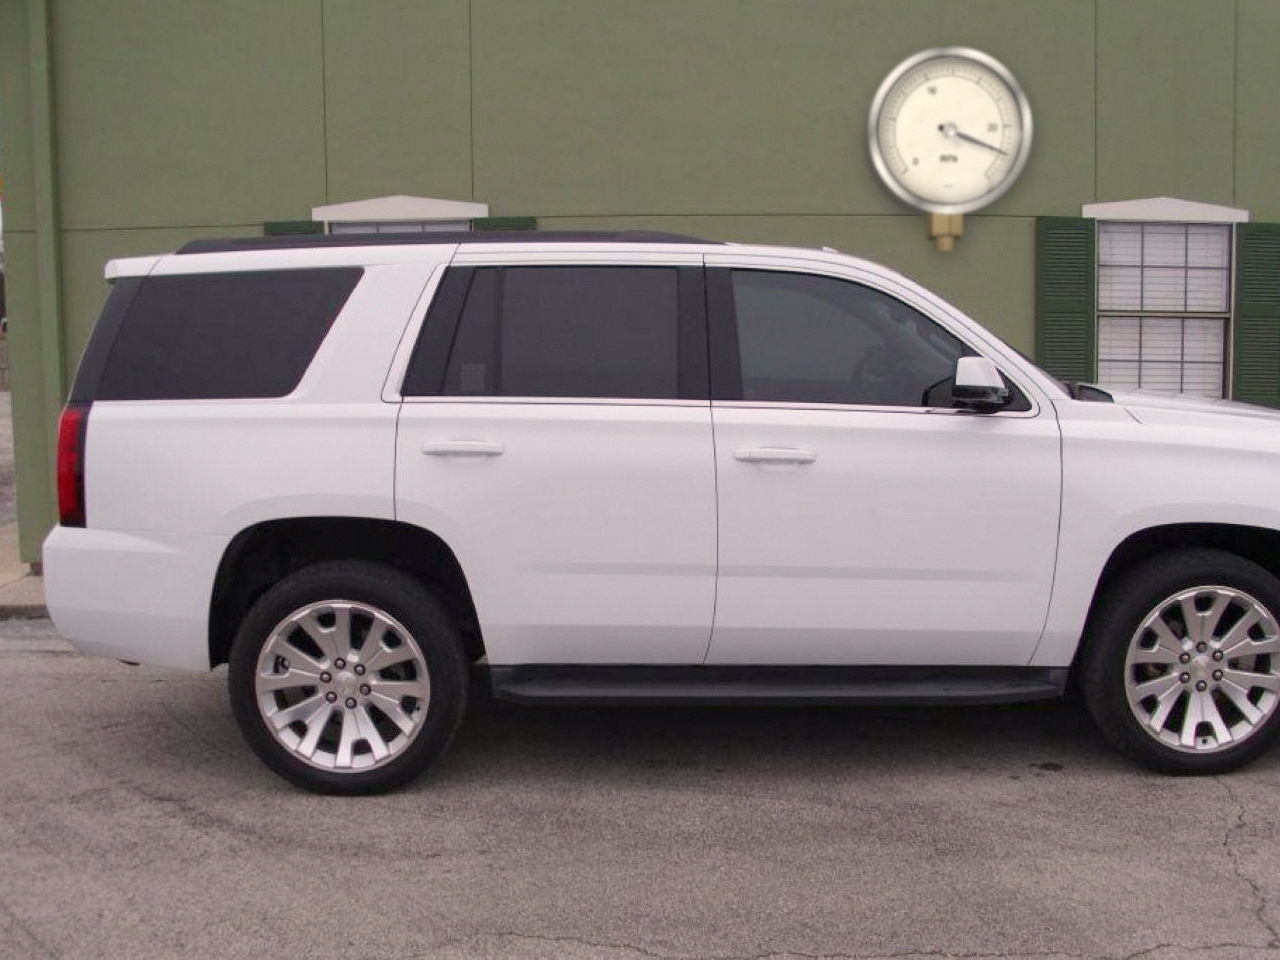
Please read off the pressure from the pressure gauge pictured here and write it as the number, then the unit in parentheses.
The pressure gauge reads 22.5 (MPa)
